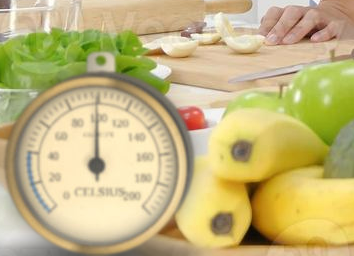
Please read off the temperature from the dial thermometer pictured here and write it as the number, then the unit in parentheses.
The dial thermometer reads 100 (°C)
